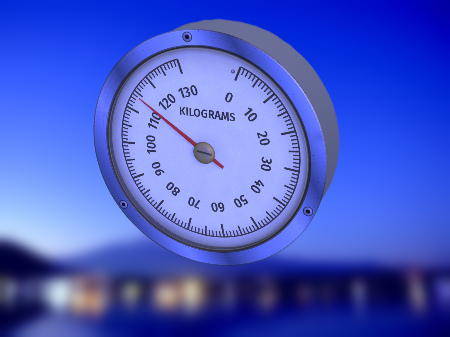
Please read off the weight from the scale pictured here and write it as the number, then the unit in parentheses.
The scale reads 115 (kg)
